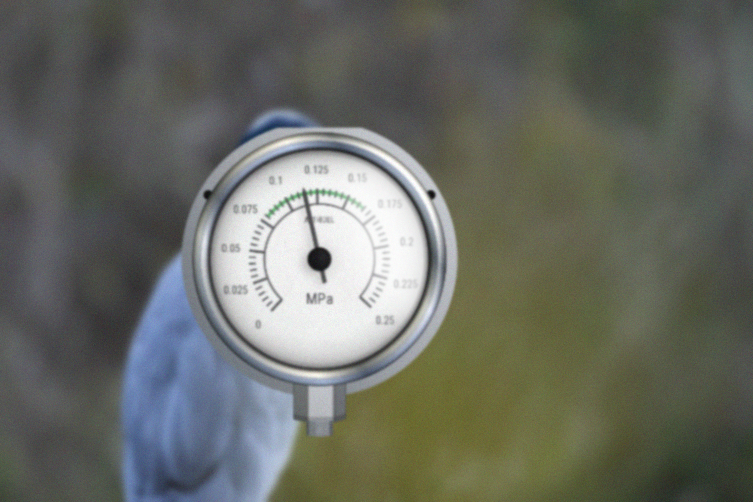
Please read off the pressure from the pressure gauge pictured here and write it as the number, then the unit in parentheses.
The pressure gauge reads 0.115 (MPa)
